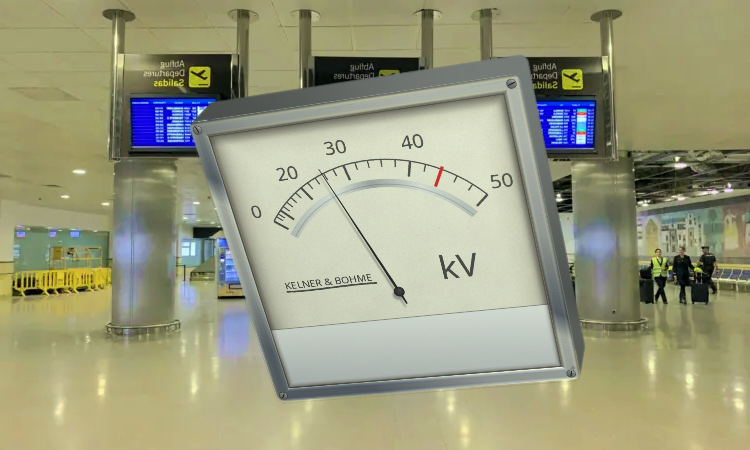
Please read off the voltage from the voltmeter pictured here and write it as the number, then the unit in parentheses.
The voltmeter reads 26 (kV)
